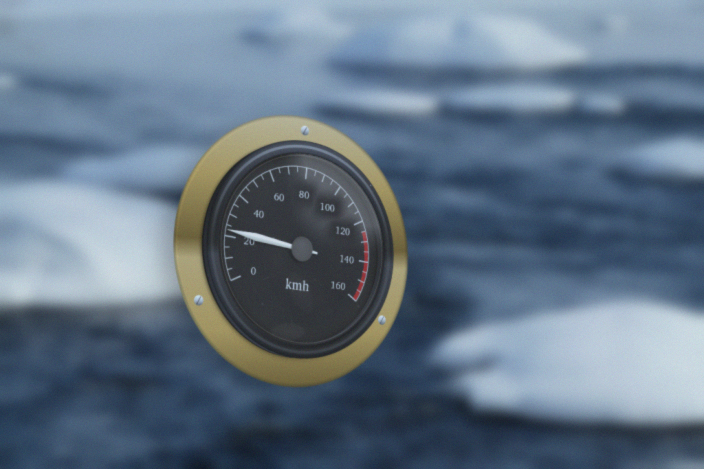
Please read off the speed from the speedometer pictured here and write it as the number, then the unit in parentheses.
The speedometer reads 22.5 (km/h)
